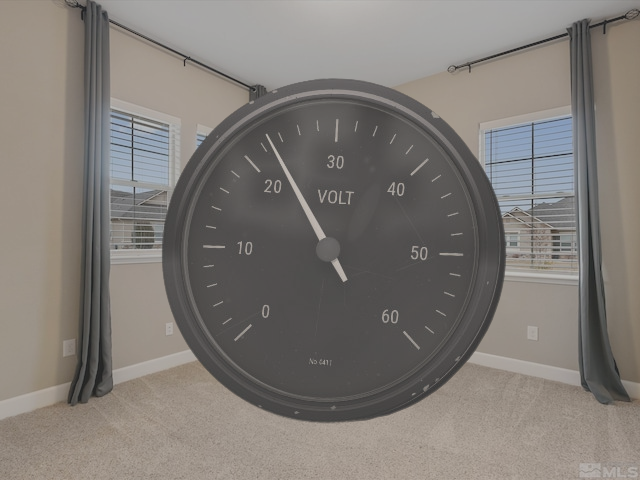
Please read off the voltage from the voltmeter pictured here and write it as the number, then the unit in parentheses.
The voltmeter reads 23 (V)
